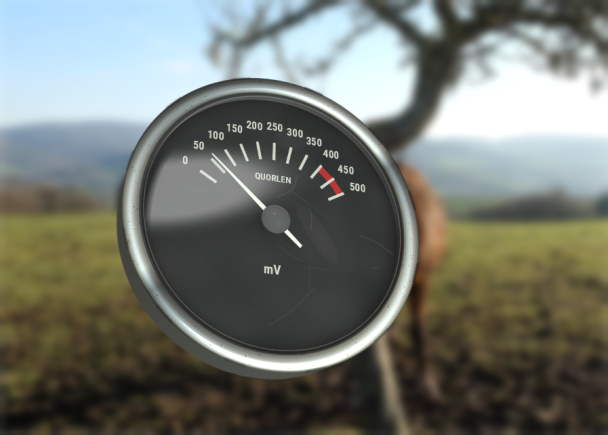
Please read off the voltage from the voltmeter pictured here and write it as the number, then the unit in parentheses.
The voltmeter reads 50 (mV)
